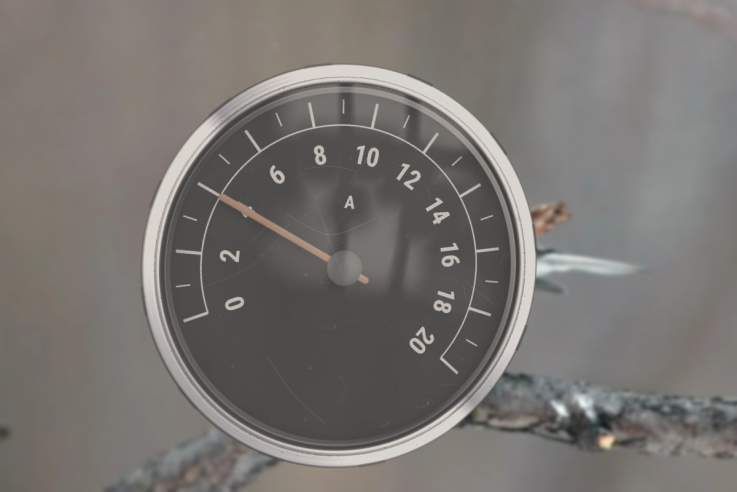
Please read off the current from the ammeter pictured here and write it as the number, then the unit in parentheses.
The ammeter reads 4 (A)
